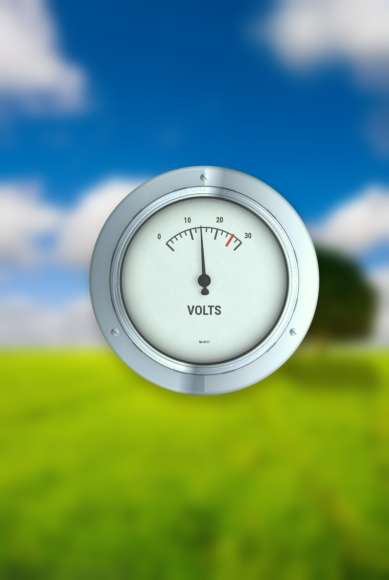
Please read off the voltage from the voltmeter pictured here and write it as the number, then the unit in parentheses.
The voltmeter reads 14 (V)
